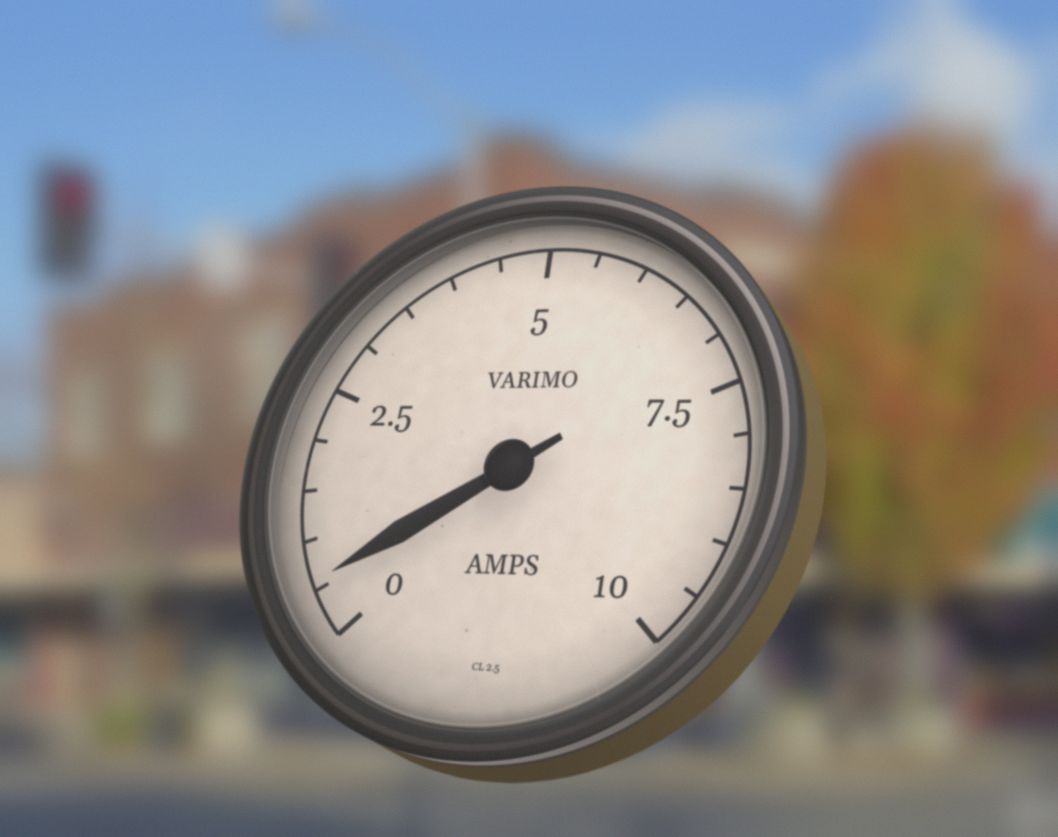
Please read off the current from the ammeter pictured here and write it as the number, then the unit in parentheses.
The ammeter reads 0.5 (A)
